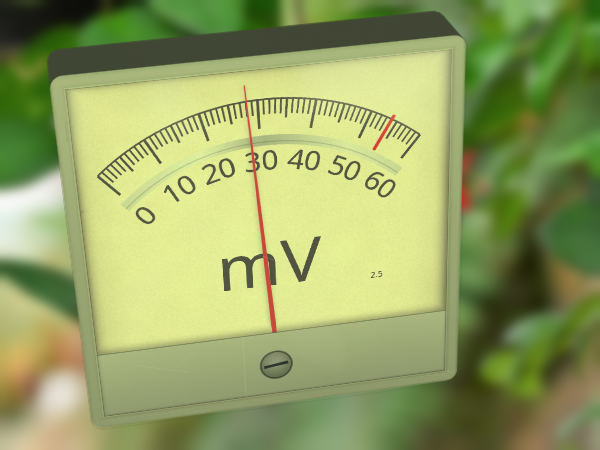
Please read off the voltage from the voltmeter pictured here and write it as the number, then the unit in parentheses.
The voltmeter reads 28 (mV)
